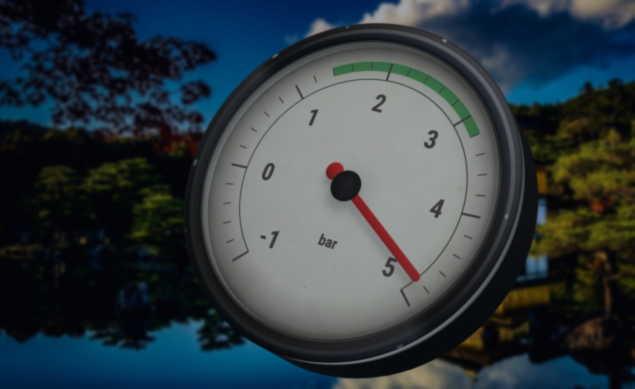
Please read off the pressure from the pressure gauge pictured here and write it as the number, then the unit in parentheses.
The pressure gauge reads 4.8 (bar)
